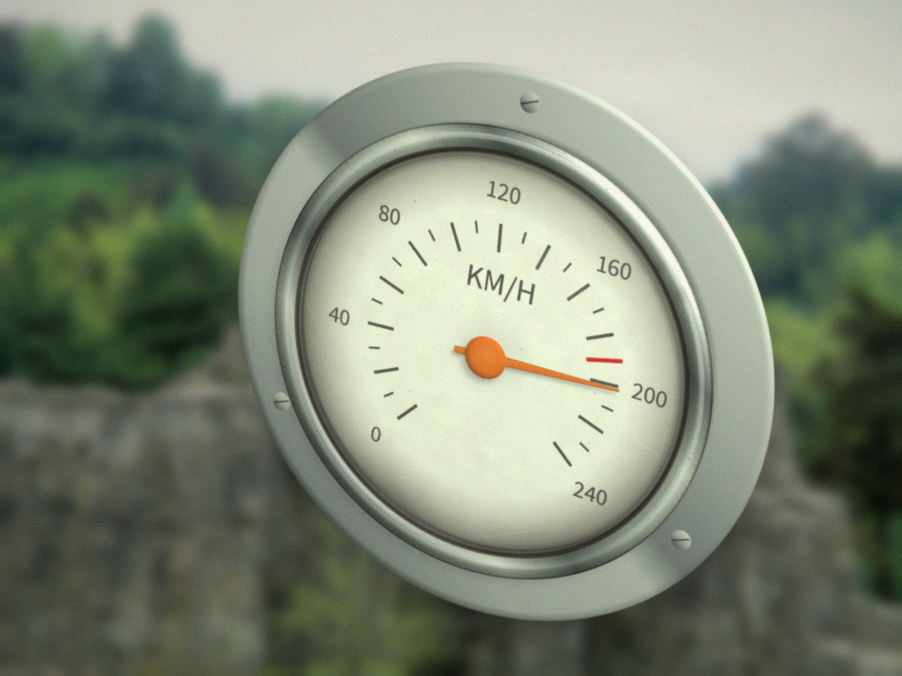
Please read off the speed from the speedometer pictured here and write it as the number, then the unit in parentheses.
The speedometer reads 200 (km/h)
